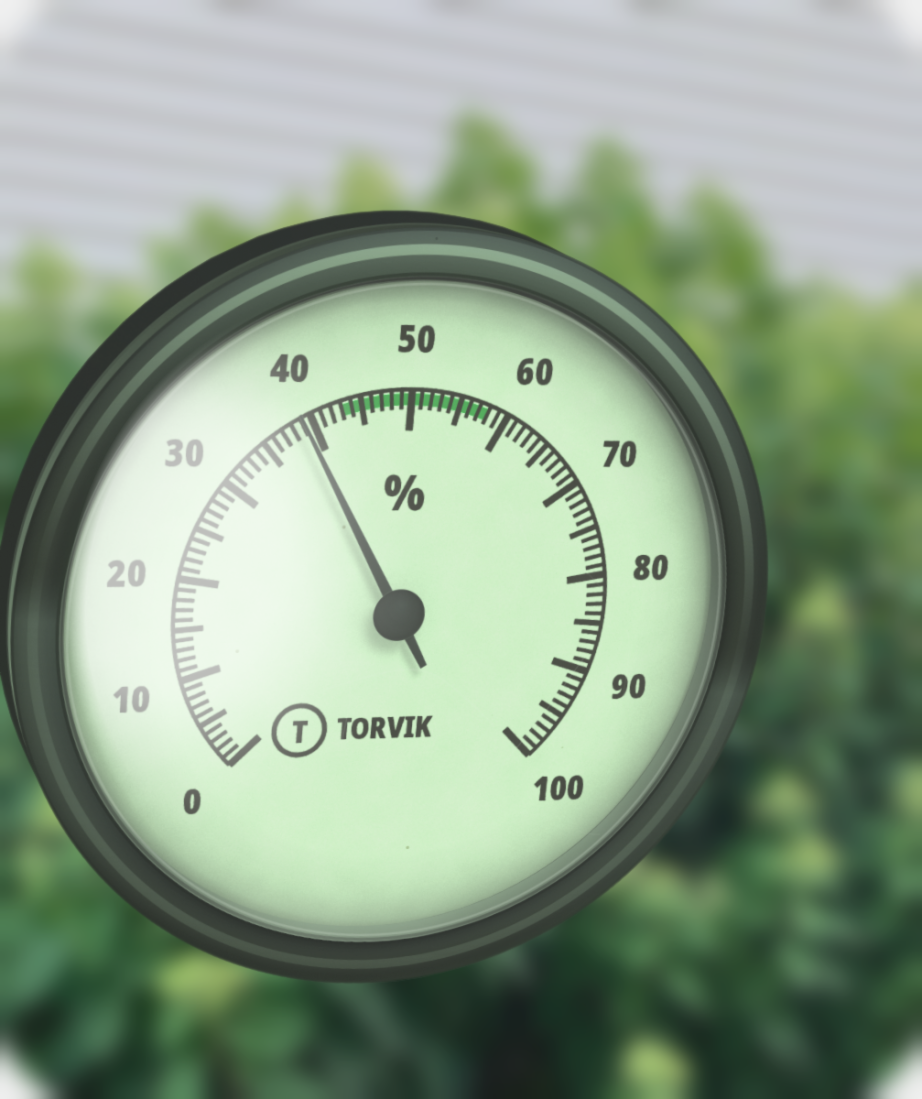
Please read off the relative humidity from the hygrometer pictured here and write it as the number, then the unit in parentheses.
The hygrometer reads 39 (%)
